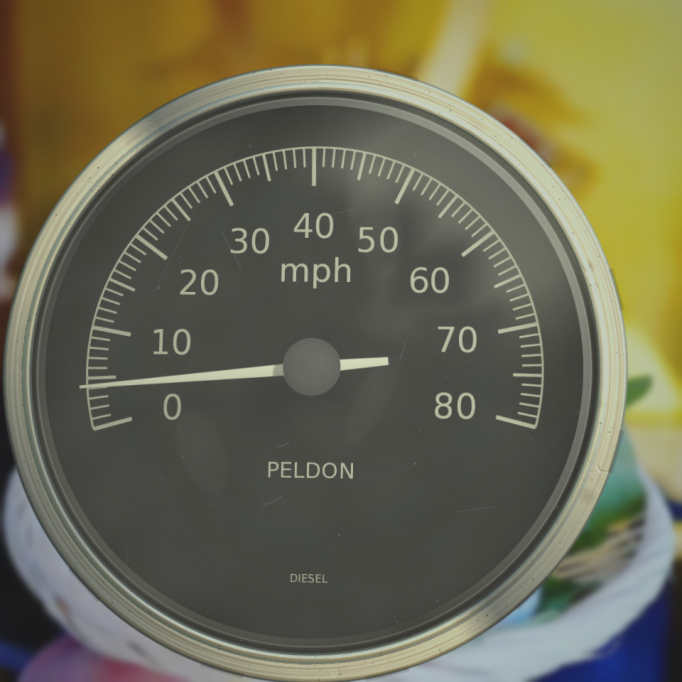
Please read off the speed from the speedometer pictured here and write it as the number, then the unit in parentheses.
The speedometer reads 4 (mph)
